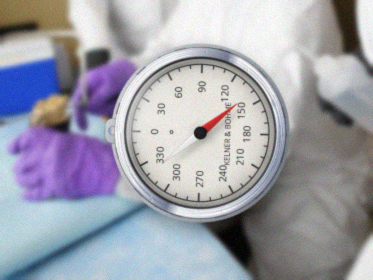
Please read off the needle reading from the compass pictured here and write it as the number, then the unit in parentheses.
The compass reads 140 (°)
